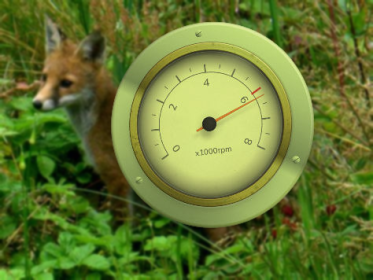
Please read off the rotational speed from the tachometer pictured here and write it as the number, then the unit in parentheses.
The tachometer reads 6250 (rpm)
